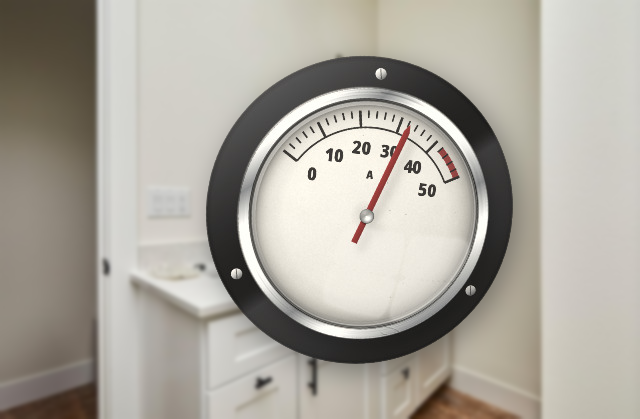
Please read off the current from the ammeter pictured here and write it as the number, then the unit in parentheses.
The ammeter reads 32 (A)
